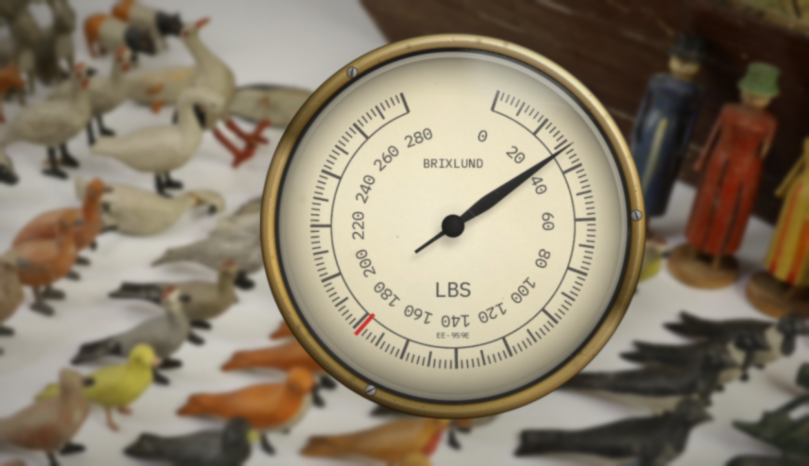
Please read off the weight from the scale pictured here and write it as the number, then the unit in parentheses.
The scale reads 32 (lb)
